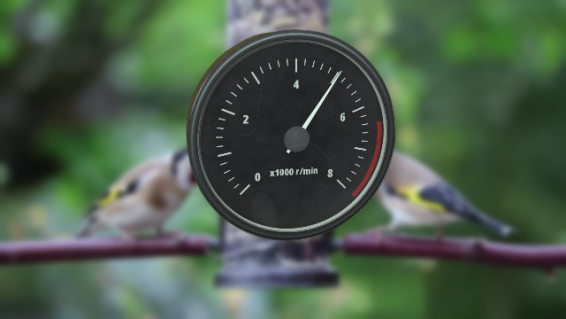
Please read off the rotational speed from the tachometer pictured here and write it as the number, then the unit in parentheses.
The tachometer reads 5000 (rpm)
